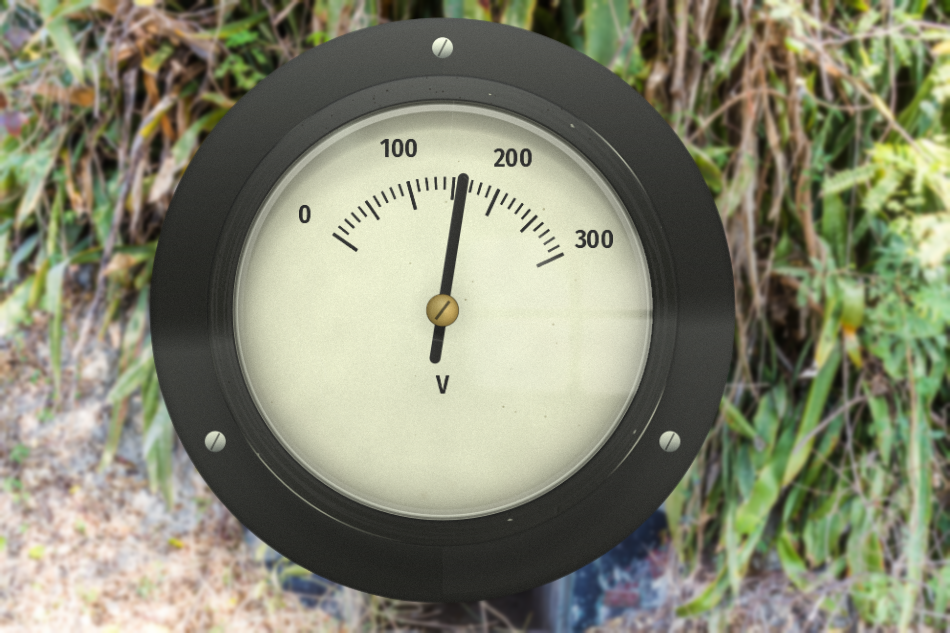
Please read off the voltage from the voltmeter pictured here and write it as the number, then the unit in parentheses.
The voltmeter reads 160 (V)
